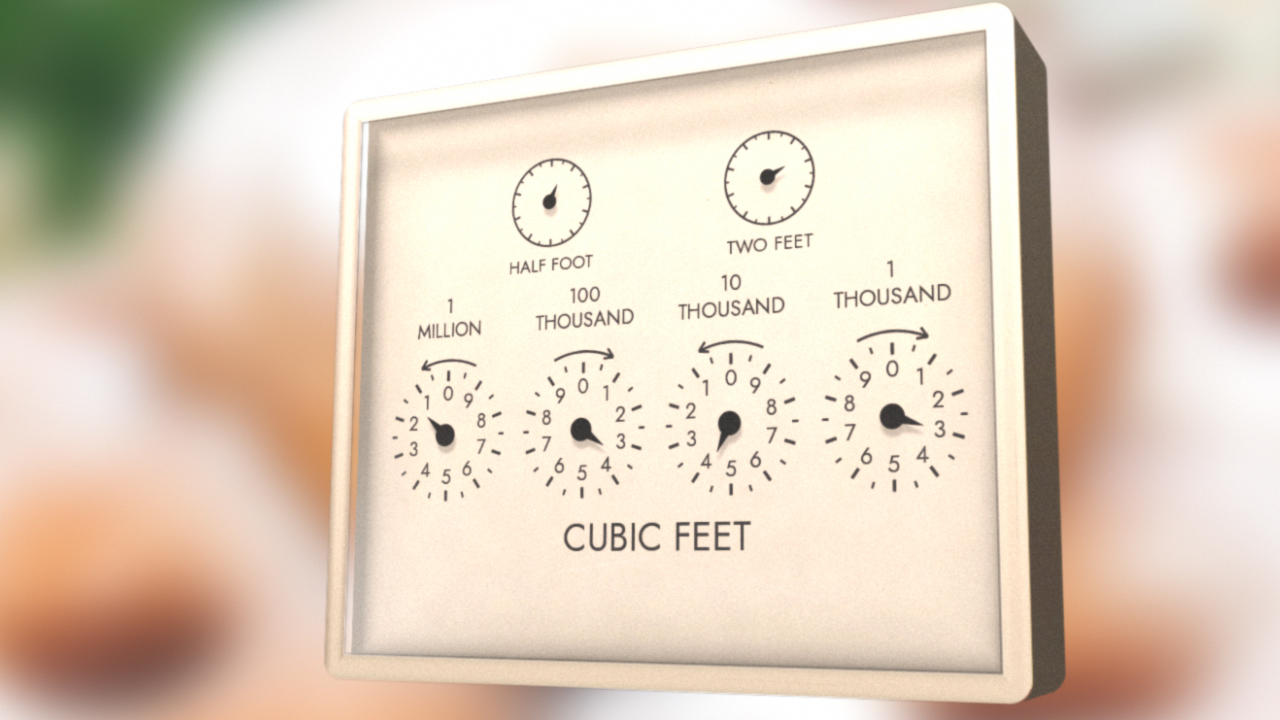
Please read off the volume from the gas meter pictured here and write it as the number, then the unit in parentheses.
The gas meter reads 134300 (ft³)
